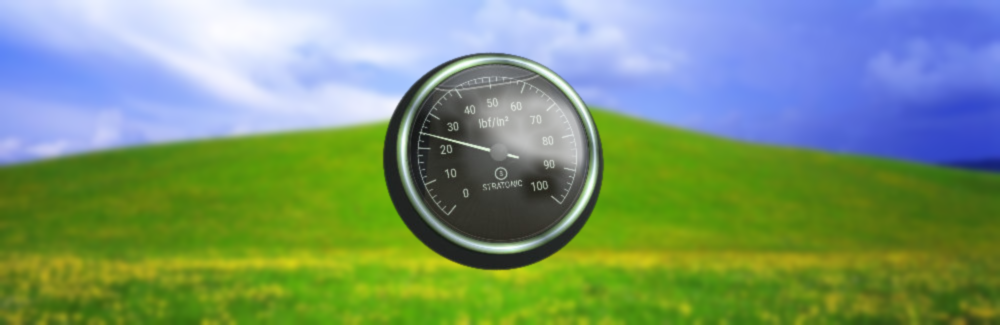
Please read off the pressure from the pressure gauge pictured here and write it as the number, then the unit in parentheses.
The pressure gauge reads 24 (psi)
